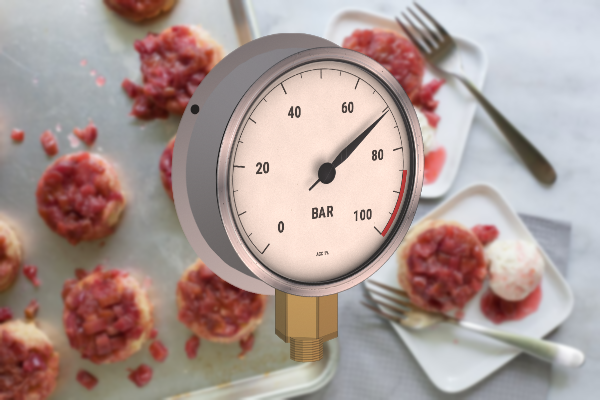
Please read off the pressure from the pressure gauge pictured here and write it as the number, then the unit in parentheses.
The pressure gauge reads 70 (bar)
